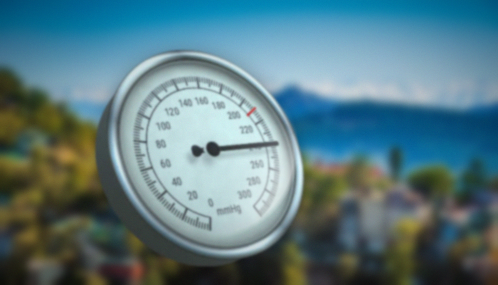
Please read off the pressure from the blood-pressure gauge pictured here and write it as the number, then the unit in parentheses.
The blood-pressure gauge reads 240 (mmHg)
